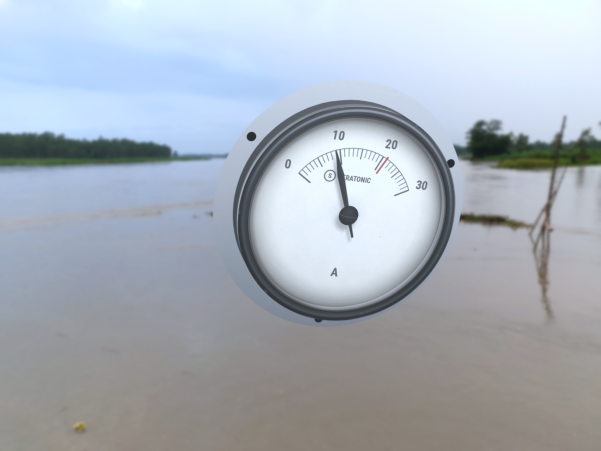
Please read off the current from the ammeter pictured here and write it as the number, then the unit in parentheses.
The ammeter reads 9 (A)
